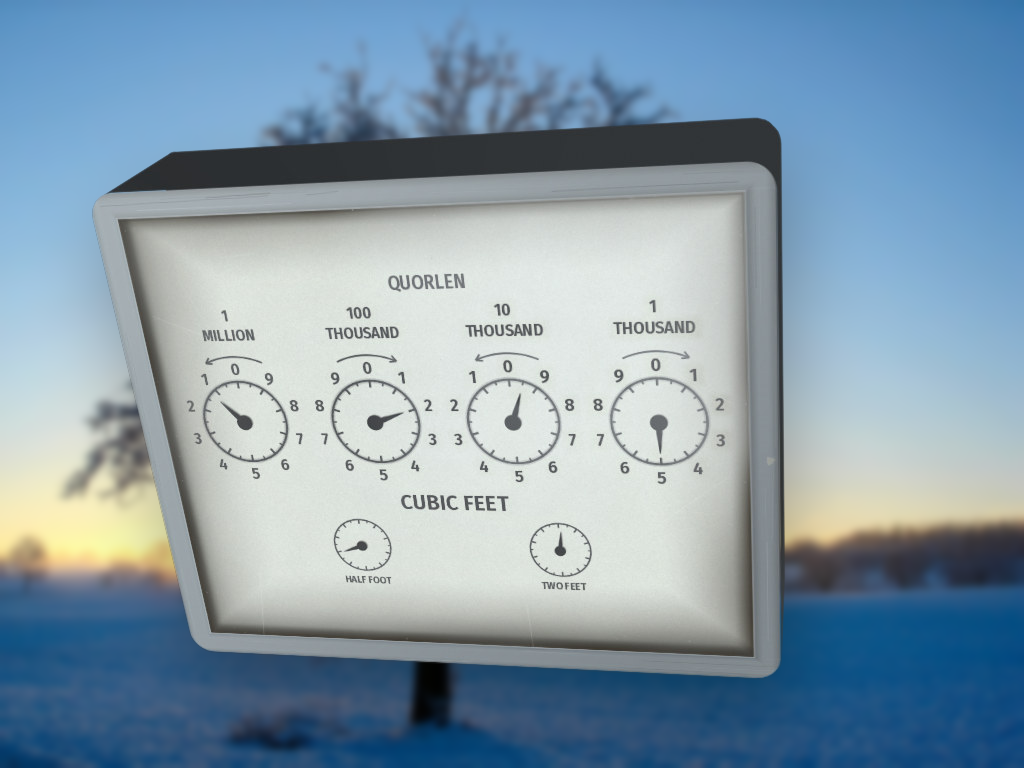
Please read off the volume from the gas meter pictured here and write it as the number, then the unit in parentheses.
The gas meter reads 119500 (ft³)
